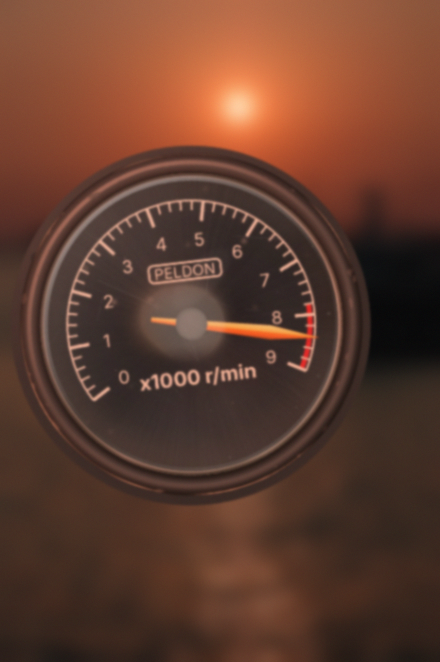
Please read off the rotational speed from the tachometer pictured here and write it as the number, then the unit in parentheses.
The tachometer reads 8400 (rpm)
